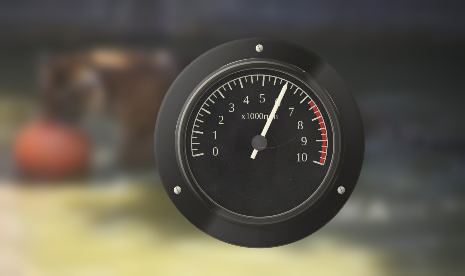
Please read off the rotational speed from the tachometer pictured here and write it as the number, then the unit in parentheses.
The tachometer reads 6000 (rpm)
